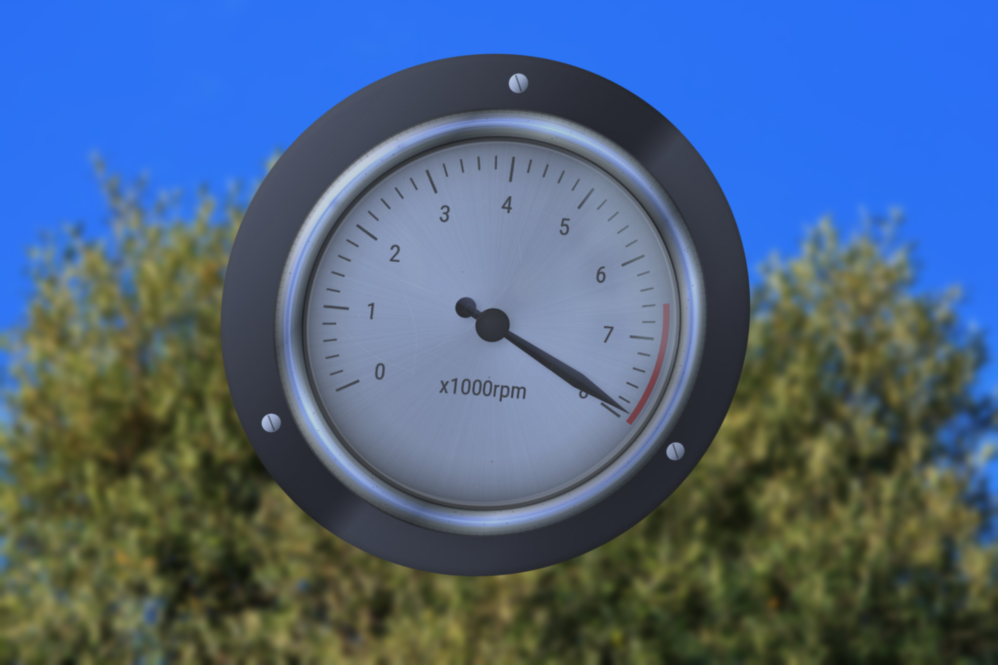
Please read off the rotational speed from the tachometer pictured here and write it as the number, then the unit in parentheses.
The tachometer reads 7900 (rpm)
